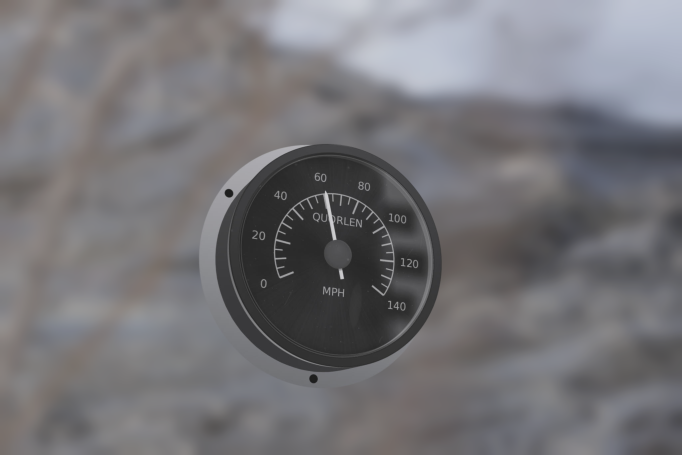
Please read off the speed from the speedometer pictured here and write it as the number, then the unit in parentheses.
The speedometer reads 60 (mph)
